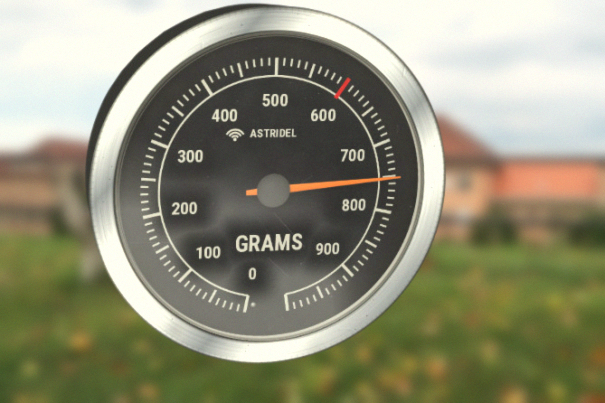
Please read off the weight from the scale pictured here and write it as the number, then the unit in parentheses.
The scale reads 750 (g)
